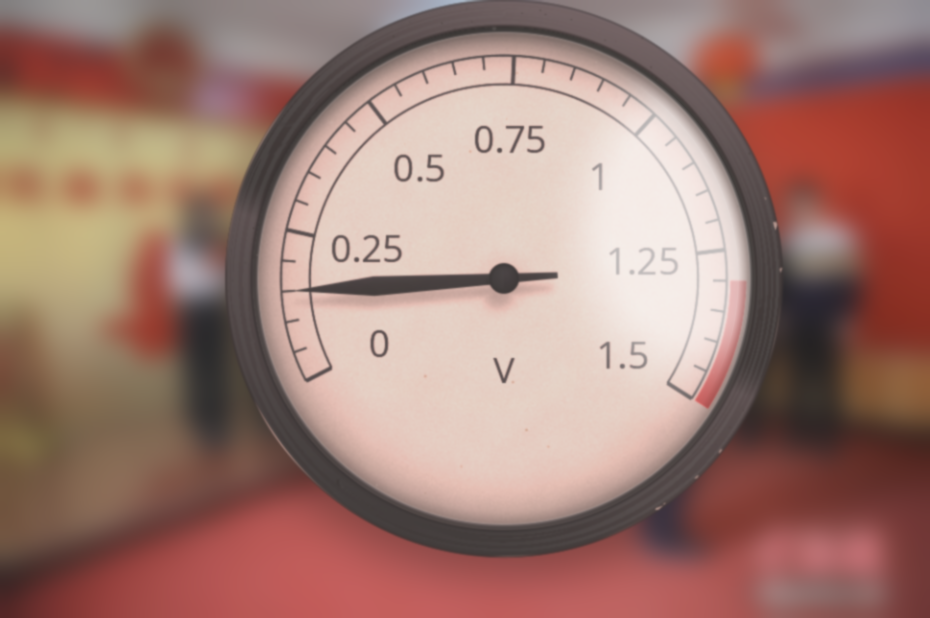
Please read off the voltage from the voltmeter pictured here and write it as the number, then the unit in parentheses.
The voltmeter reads 0.15 (V)
